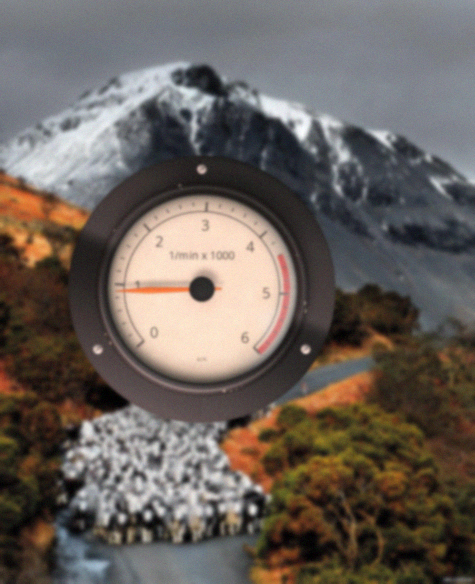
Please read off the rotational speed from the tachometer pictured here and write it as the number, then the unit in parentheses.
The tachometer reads 900 (rpm)
